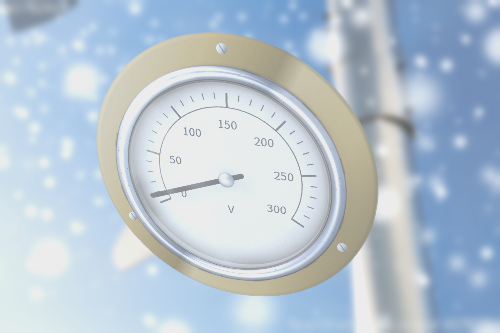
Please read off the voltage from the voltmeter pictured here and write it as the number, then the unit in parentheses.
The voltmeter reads 10 (V)
